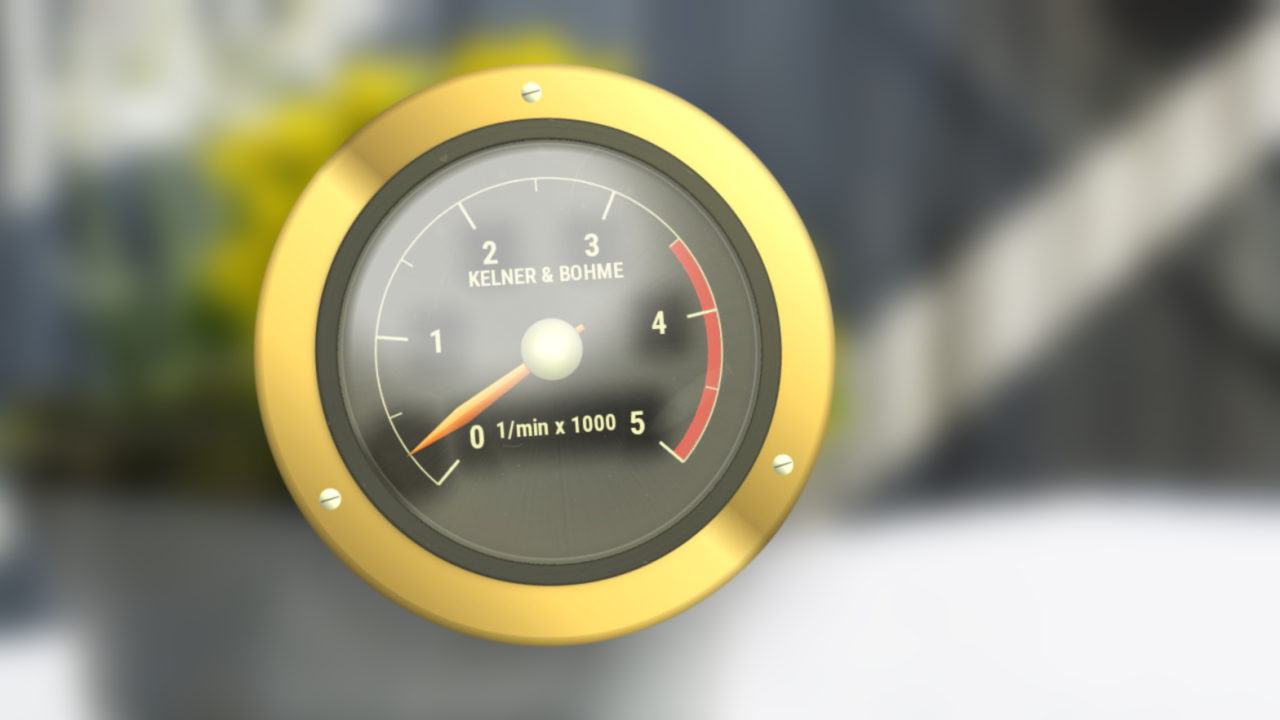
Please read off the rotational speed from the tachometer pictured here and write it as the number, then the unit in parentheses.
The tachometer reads 250 (rpm)
